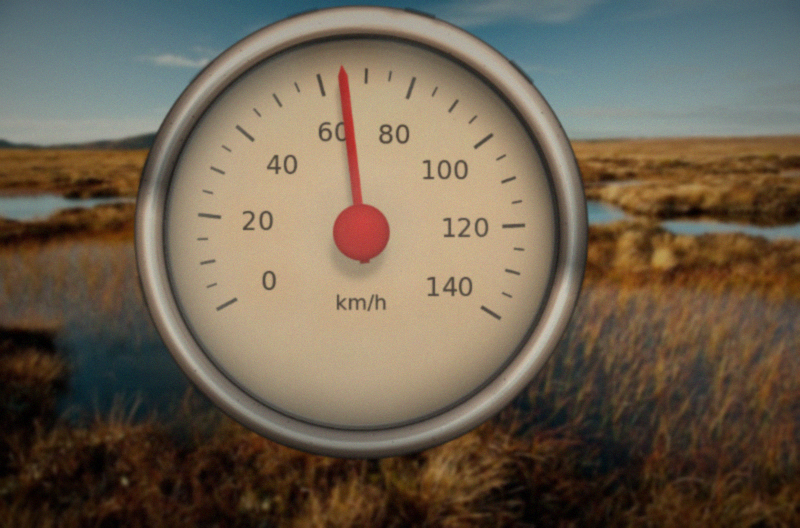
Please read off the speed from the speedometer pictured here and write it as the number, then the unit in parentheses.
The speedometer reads 65 (km/h)
